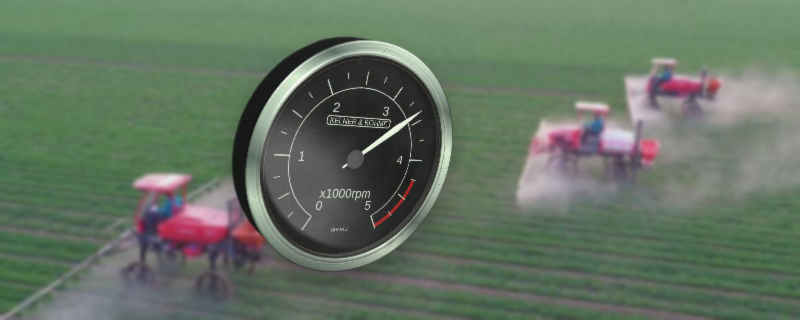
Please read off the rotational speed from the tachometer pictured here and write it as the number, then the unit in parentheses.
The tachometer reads 3375 (rpm)
